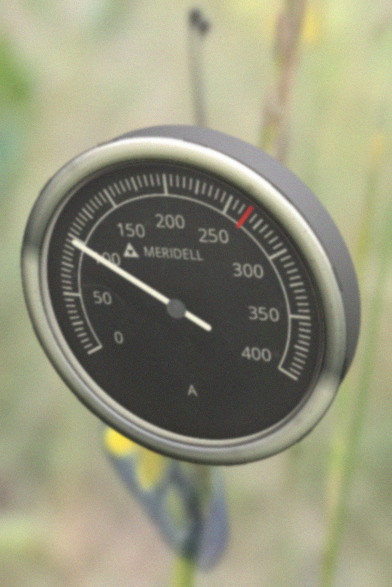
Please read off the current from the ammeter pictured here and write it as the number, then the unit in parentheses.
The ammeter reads 100 (A)
